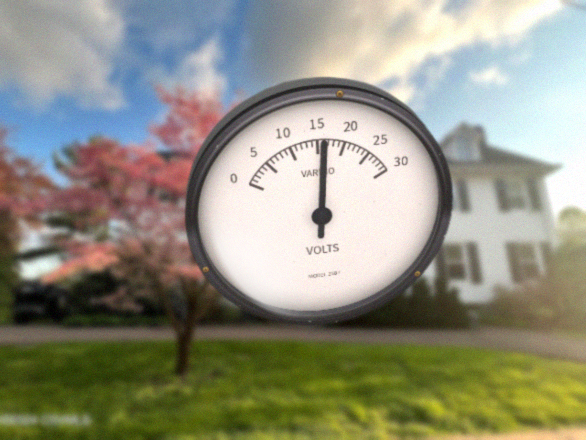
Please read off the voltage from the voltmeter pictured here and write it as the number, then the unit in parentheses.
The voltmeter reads 16 (V)
